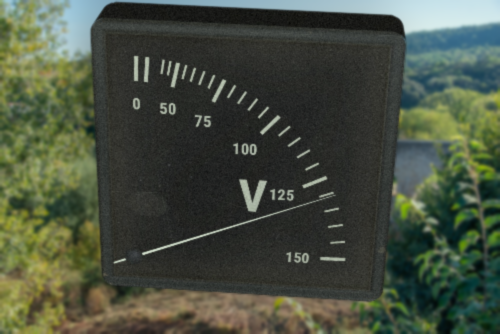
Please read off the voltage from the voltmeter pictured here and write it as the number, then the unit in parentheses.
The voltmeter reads 130 (V)
